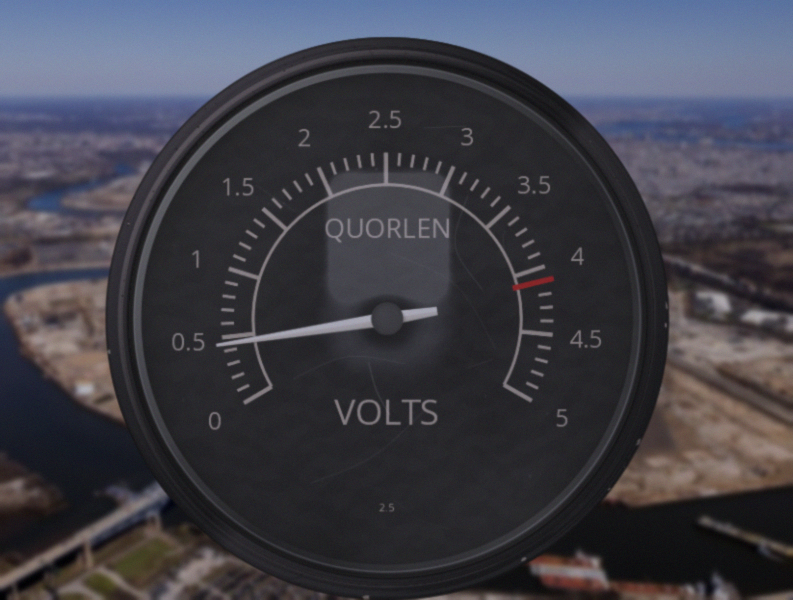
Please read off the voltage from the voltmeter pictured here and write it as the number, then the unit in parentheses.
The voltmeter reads 0.45 (V)
